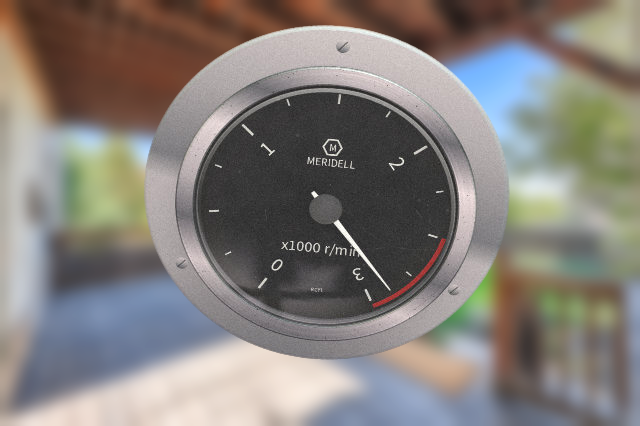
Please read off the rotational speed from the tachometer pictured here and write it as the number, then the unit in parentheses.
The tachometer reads 2875 (rpm)
